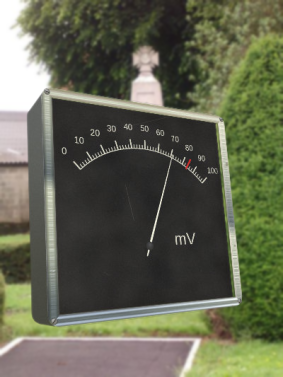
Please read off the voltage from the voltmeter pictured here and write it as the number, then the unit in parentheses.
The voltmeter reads 70 (mV)
